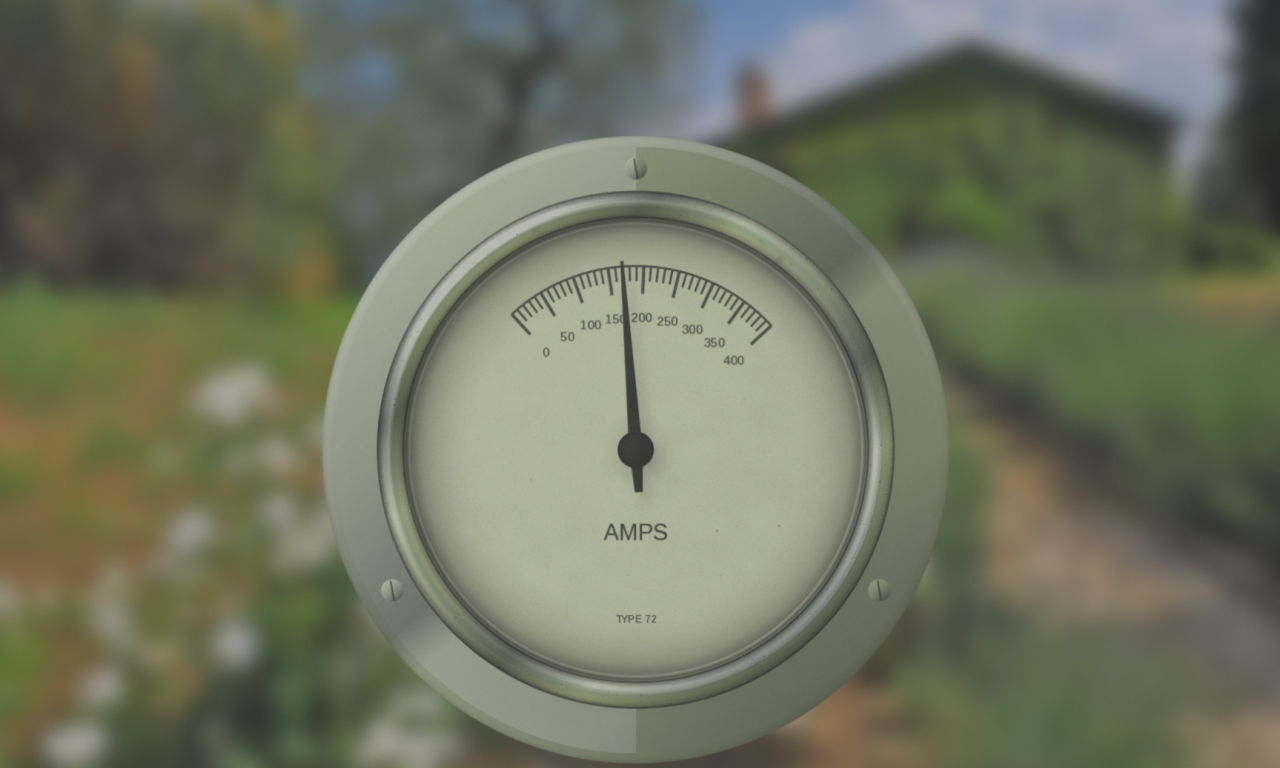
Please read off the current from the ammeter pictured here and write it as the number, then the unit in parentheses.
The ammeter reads 170 (A)
